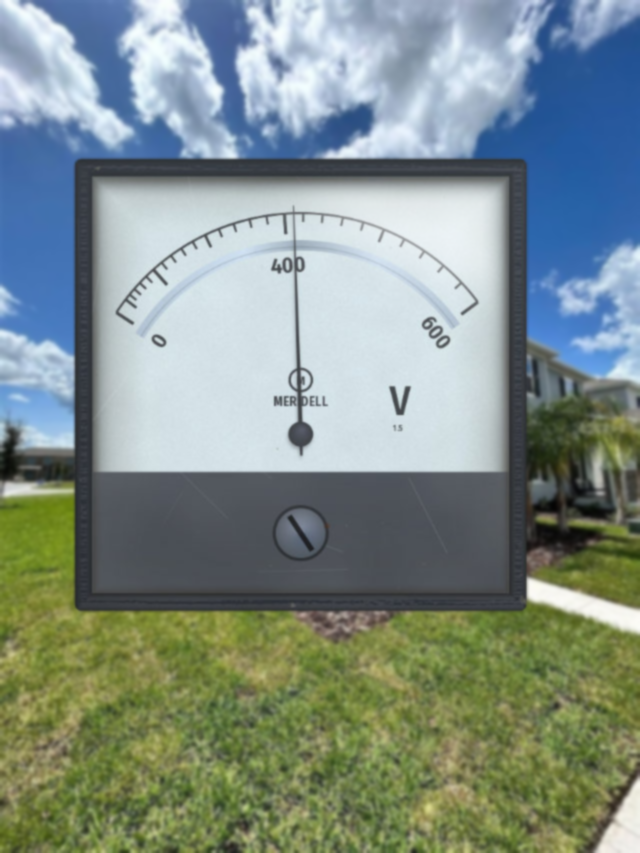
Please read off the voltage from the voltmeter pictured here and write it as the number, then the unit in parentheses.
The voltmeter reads 410 (V)
